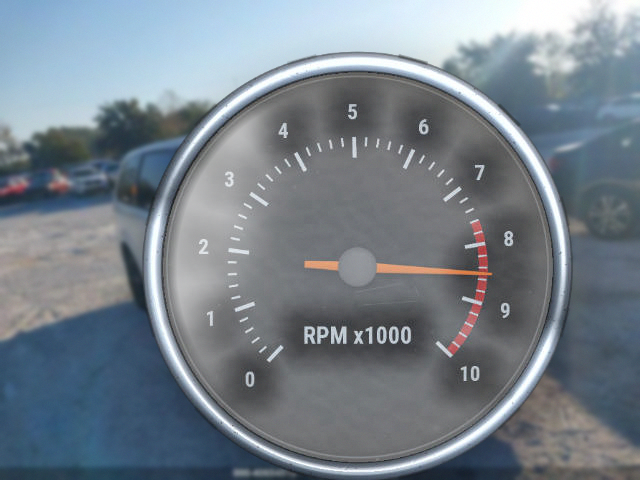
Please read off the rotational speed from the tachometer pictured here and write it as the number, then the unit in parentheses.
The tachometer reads 8500 (rpm)
